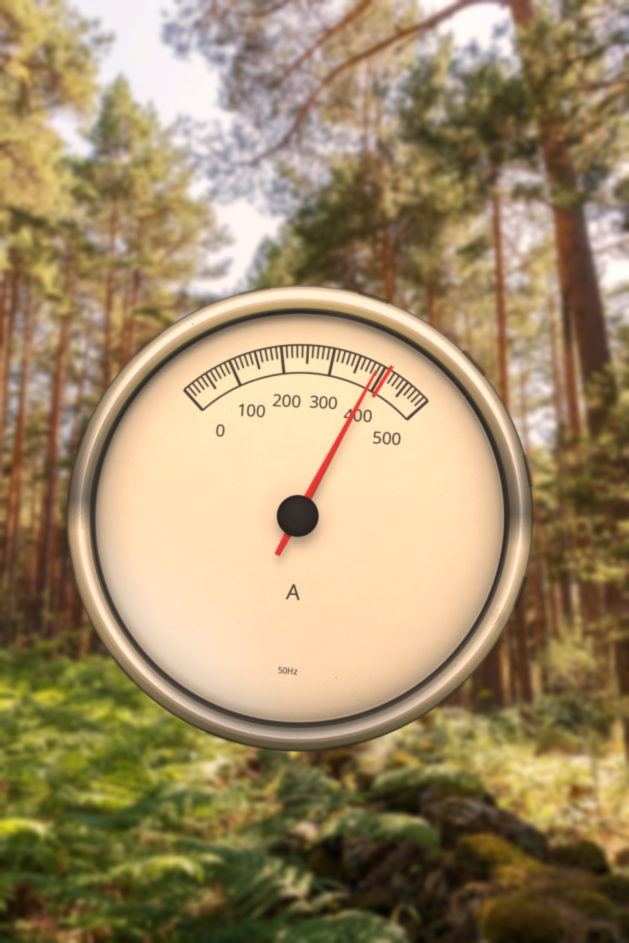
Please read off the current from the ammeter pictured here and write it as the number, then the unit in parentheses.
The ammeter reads 390 (A)
